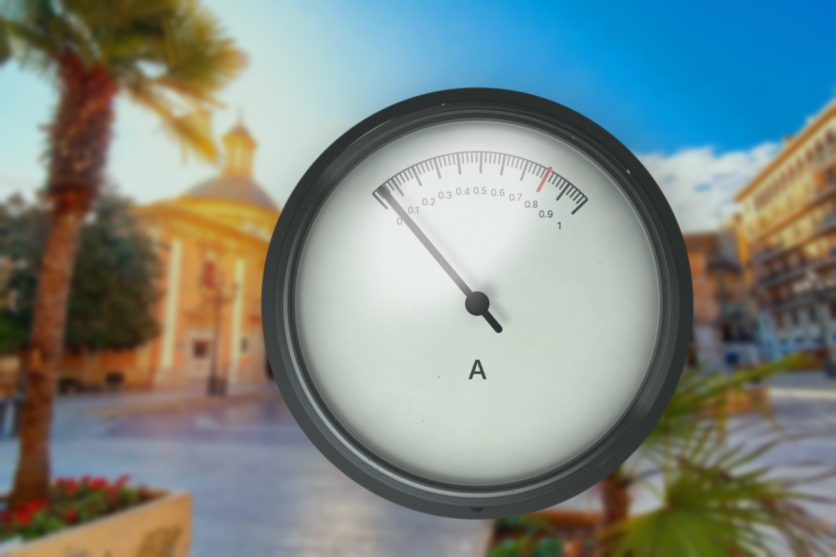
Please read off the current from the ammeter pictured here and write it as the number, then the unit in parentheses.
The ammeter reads 0.04 (A)
